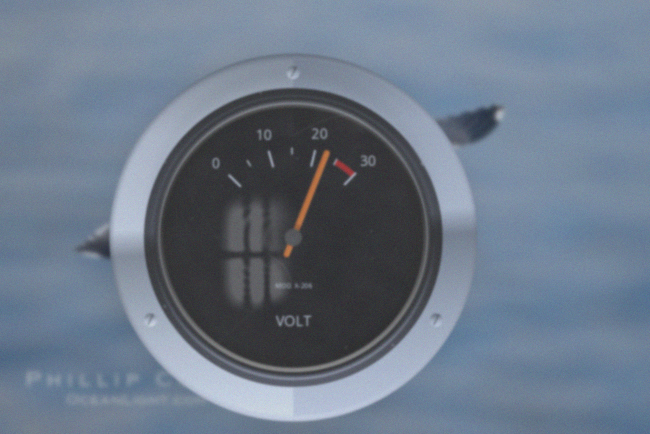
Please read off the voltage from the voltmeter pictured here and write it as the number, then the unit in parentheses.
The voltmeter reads 22.5 (V)
